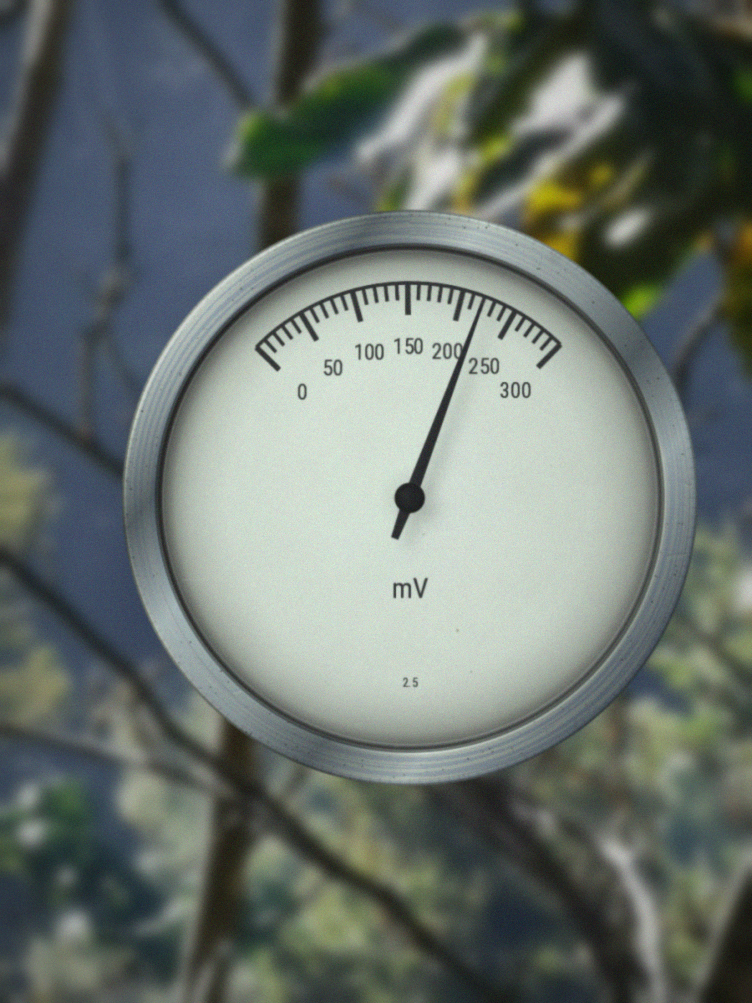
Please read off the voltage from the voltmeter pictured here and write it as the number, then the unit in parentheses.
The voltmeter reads 220 (mV)
